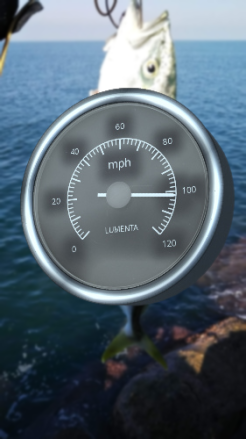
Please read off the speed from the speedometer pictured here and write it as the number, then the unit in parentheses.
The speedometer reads 102 (mph)
